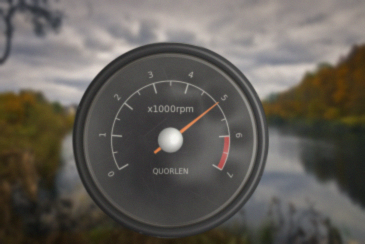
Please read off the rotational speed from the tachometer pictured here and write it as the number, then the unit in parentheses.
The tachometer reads 5000 (rpm)
